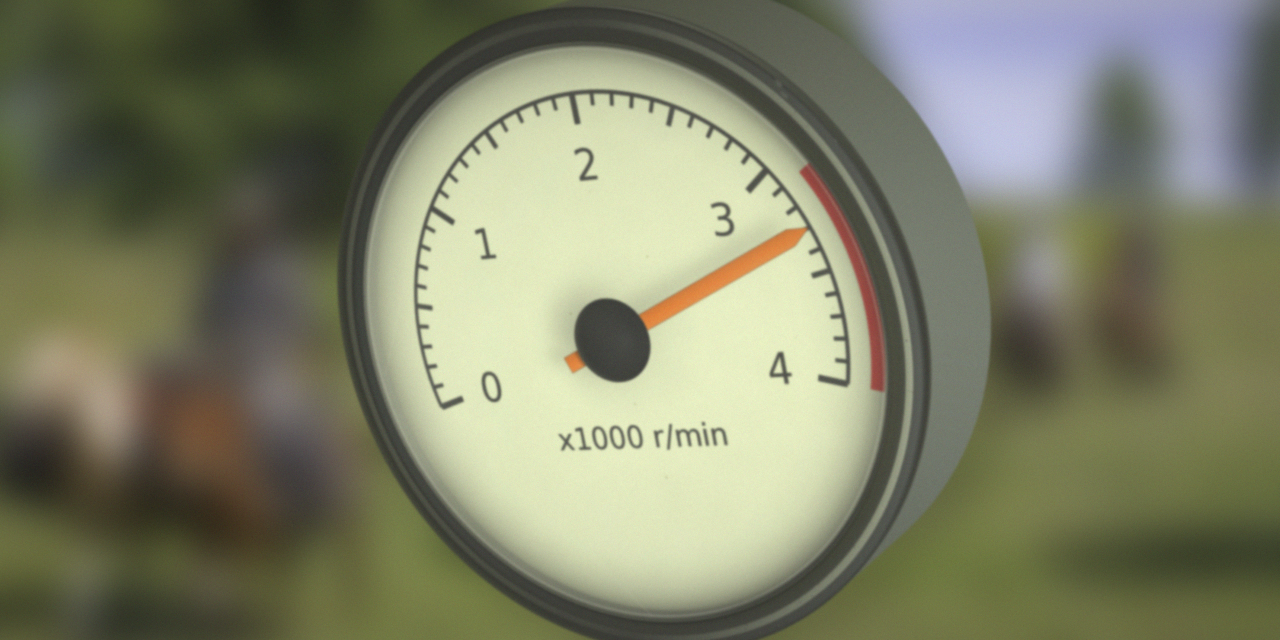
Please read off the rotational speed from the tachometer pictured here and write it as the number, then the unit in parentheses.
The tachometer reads 3300 (rpm)
